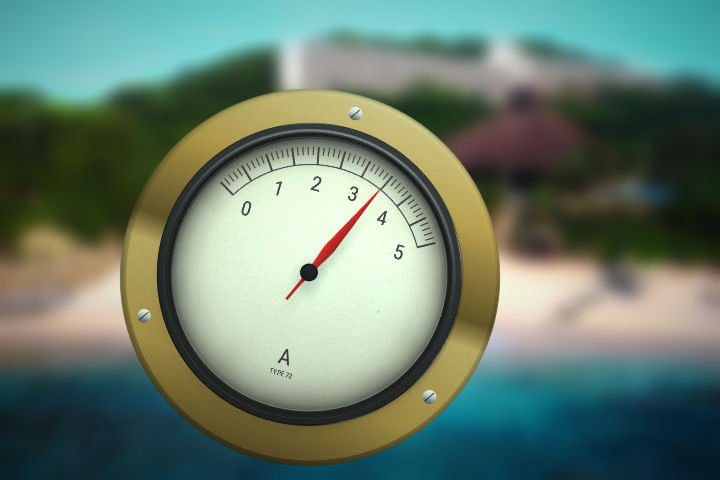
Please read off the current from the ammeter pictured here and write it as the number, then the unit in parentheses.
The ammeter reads 3.5 (A)
